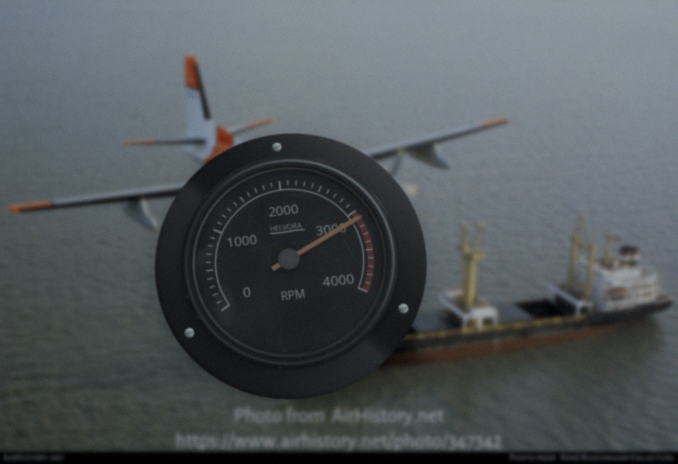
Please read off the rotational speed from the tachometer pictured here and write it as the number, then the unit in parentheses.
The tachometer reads 3100 (rpm)
